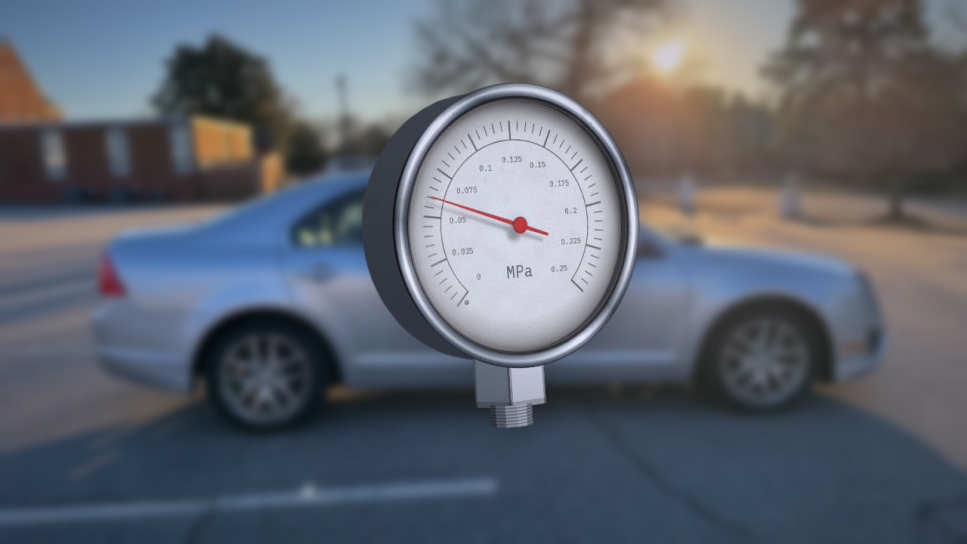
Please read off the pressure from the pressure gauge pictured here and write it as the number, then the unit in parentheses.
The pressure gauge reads 0.06 (MPa)
